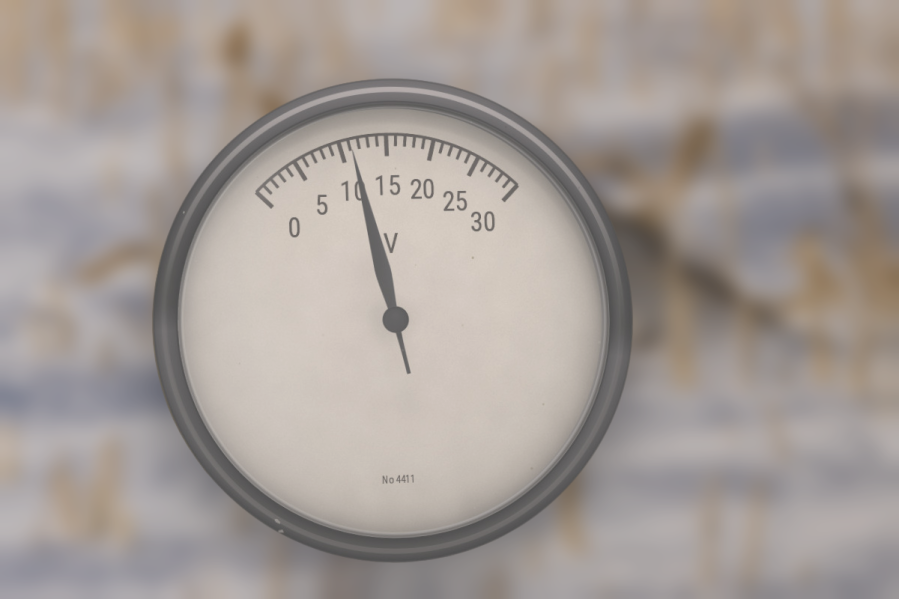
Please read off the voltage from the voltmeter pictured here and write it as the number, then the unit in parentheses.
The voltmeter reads 11 (V)
